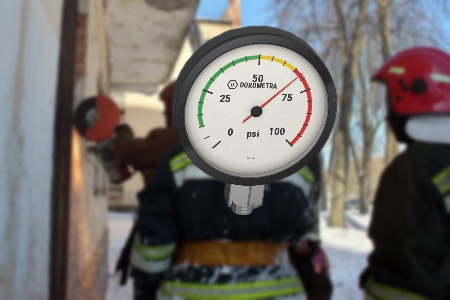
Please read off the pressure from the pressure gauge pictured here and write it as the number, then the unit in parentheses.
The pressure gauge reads 67.5 (psi)
